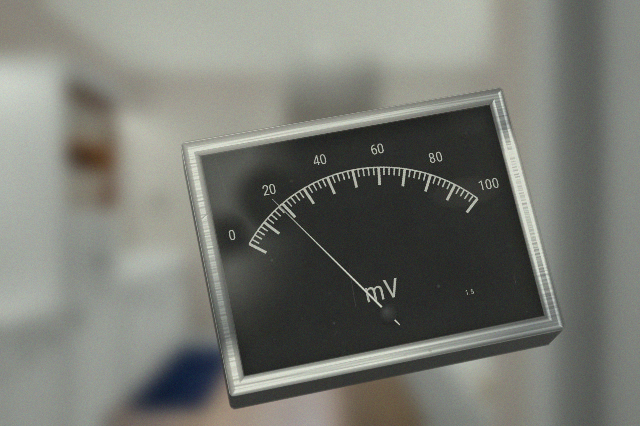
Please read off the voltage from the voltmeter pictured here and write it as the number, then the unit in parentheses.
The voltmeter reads 18 (mV)
